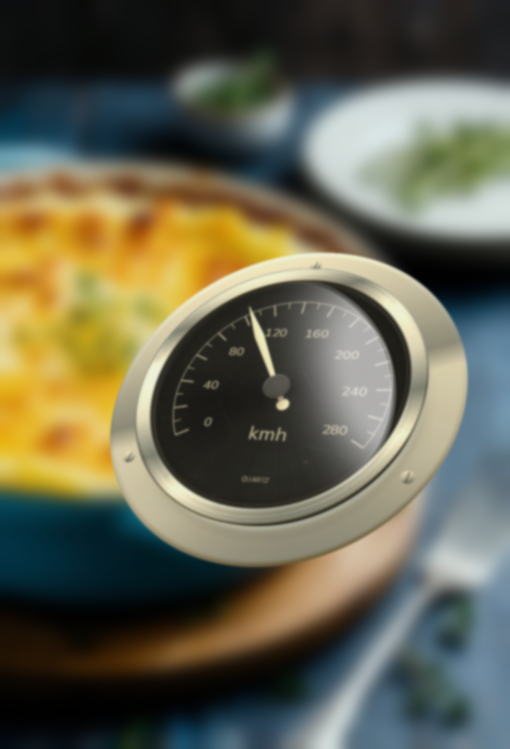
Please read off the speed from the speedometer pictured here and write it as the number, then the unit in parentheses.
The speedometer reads 105 (km/h)
